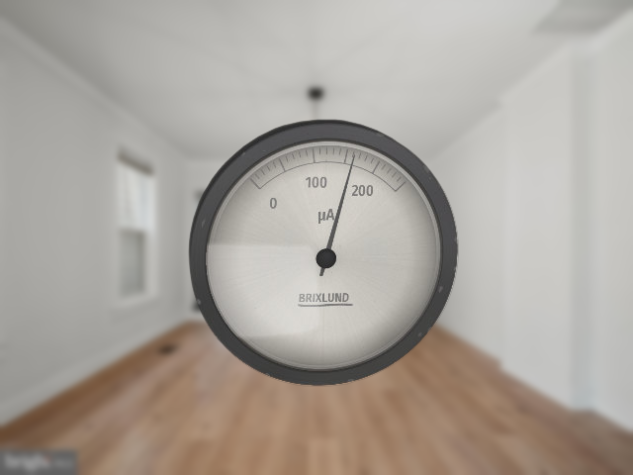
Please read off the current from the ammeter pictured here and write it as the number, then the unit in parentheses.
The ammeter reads 160 (µA)
